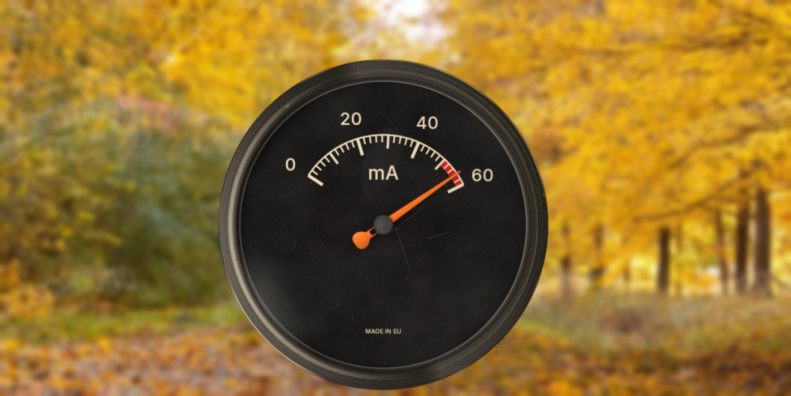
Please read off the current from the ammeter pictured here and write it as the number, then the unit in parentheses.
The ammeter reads 56 (mA)
